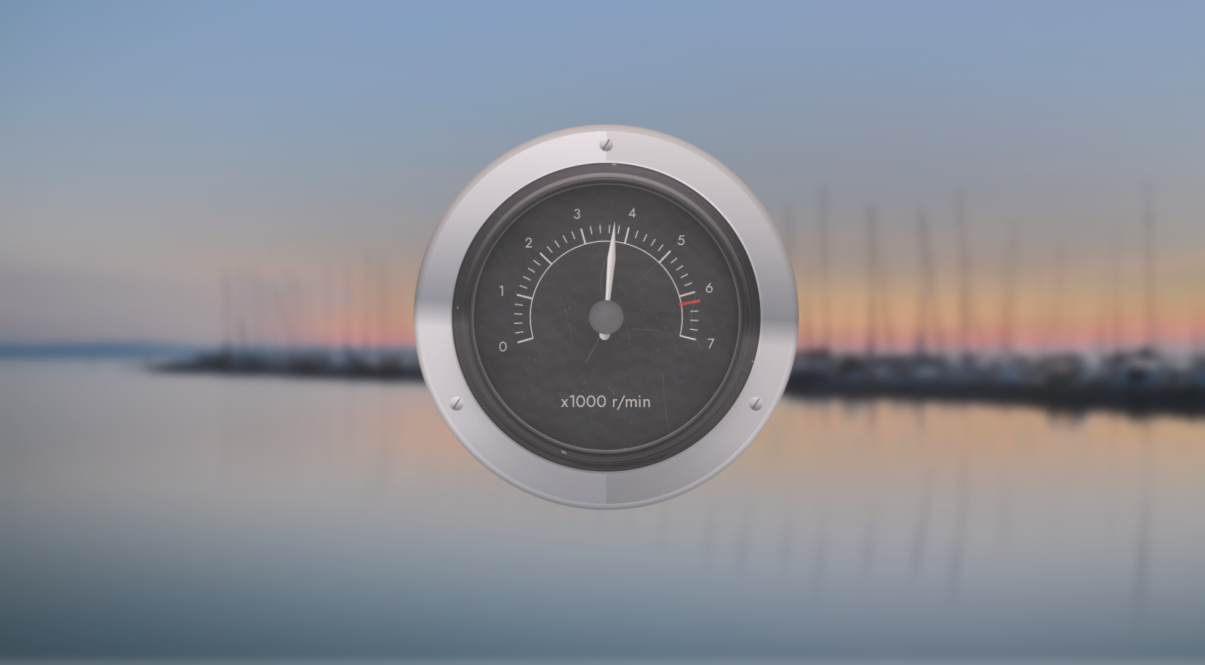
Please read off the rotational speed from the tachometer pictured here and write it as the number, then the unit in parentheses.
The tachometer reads 3700 (rpm)
